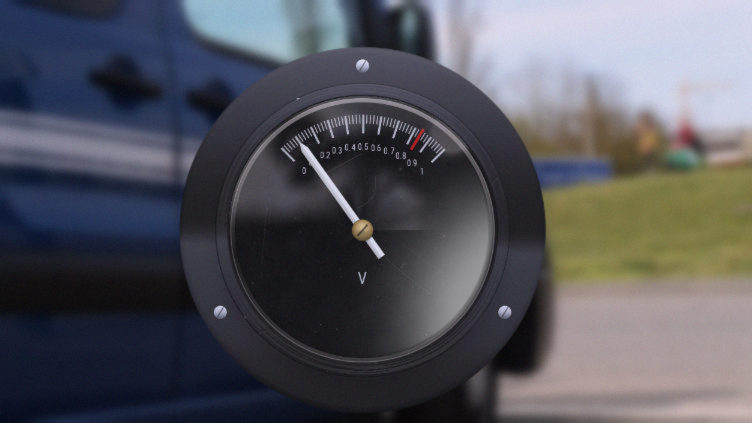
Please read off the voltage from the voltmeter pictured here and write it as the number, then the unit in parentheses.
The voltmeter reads 0.1 (V)
